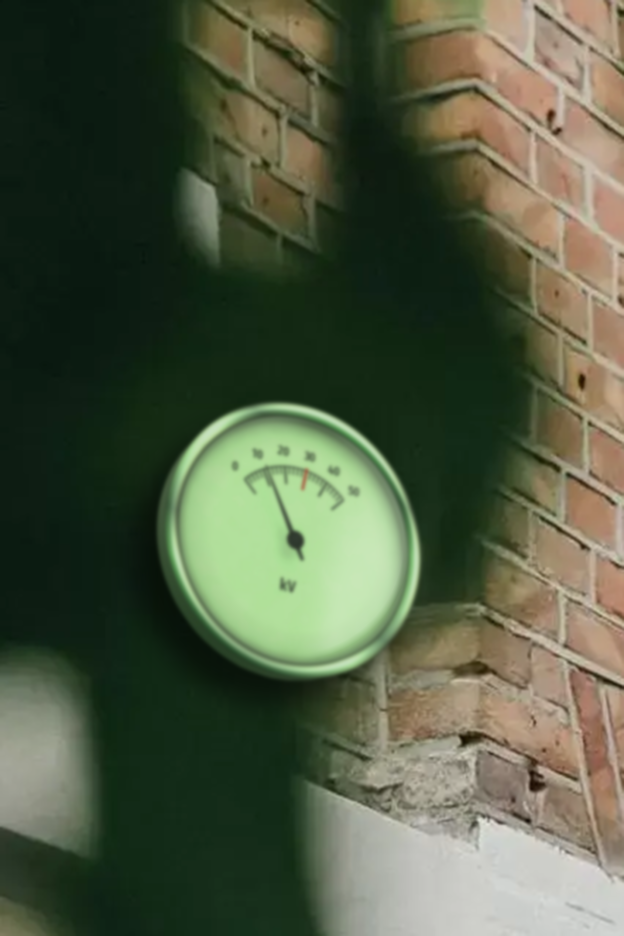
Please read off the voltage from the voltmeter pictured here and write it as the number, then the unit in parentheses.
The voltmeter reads 10 (kV)
